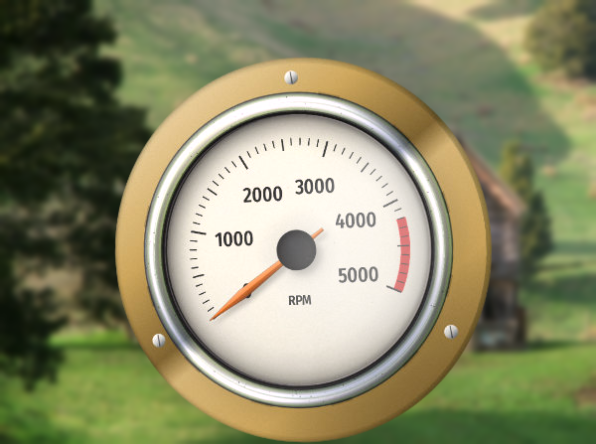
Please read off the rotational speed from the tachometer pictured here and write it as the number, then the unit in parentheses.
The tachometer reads 0 (rpm)
